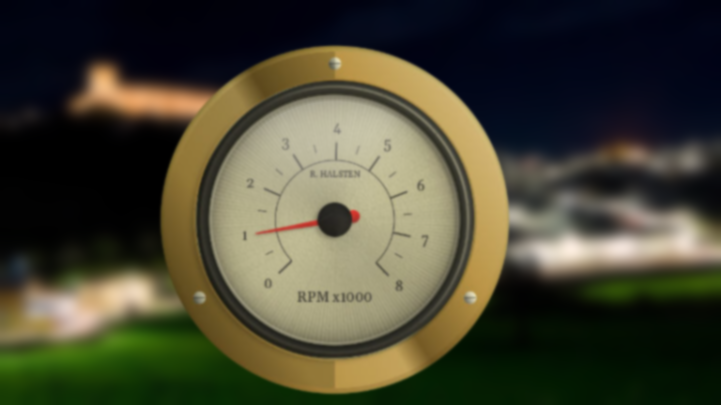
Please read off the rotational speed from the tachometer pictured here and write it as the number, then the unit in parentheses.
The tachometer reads 1000 (rpm)
